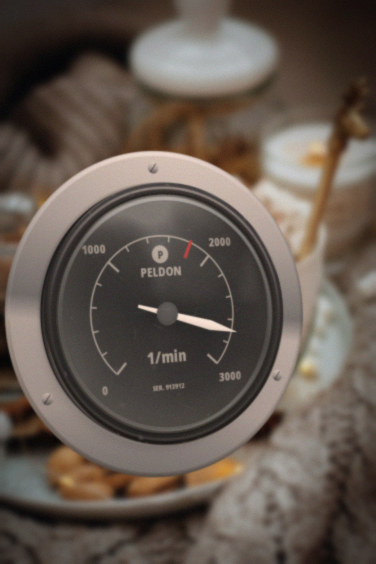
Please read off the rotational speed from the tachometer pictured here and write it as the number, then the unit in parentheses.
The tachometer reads 2700 (rpm)
